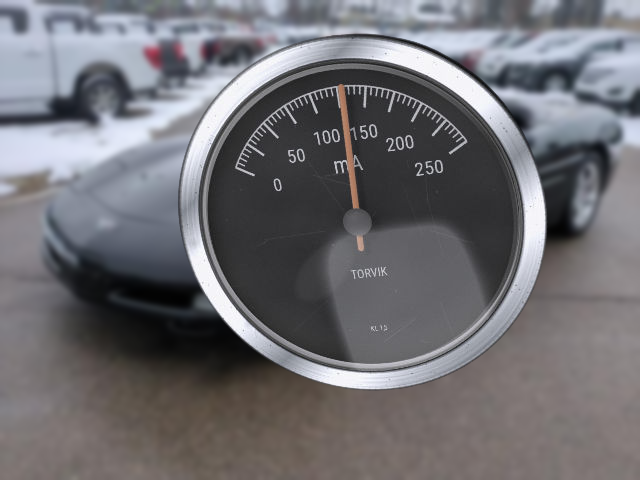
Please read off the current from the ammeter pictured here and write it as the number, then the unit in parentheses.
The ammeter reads 130 (mA)
